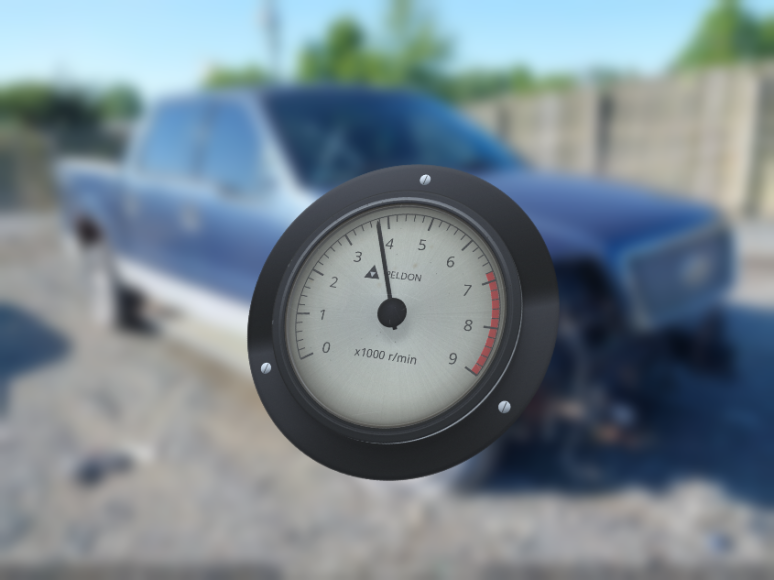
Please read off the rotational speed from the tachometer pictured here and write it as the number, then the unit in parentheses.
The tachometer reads 3800 (rpm)
